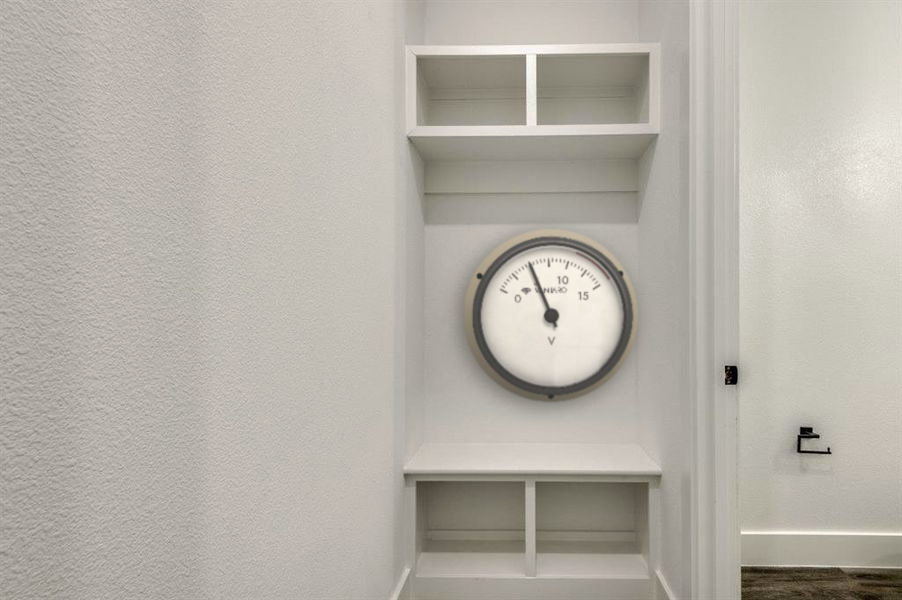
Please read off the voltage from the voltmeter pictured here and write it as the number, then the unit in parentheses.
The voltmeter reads 5 (V)
